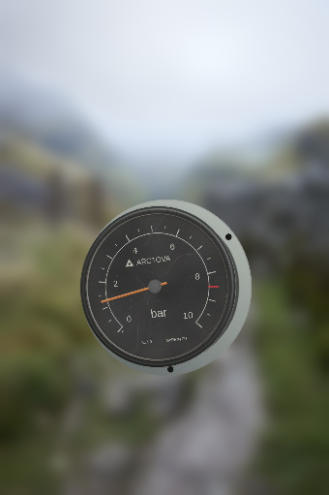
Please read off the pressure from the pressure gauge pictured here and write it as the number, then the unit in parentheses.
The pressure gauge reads 1.25 (bar)
